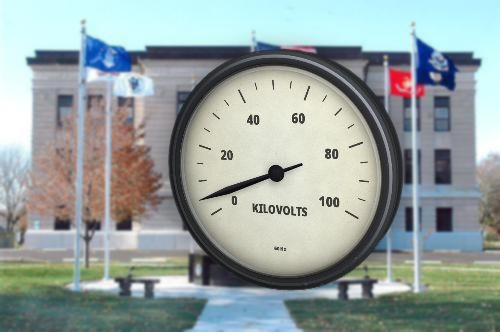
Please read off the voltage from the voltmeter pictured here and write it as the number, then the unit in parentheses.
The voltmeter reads 5 (kV)
